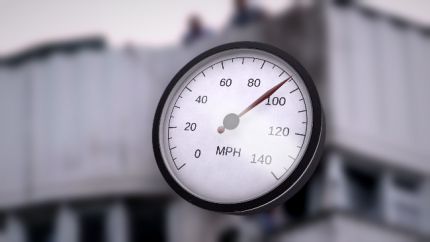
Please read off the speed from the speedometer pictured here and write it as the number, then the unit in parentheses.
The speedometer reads 95 (mph)
